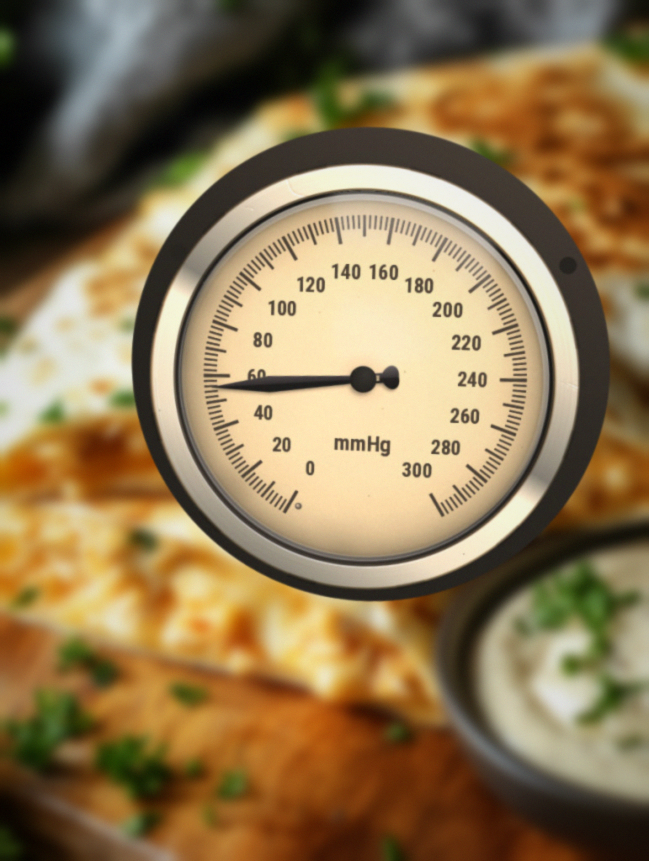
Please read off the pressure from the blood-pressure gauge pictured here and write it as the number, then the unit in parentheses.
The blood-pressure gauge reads 56 (mmHg)
